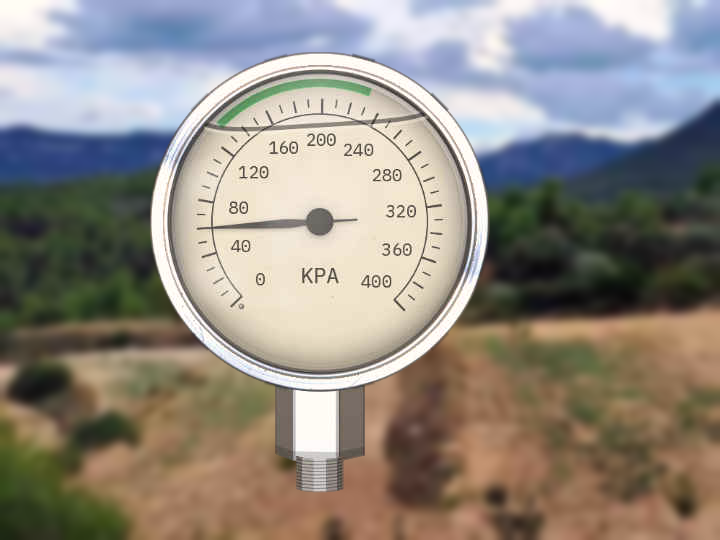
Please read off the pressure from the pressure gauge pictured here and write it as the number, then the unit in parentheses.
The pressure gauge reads 60 (kPa)
